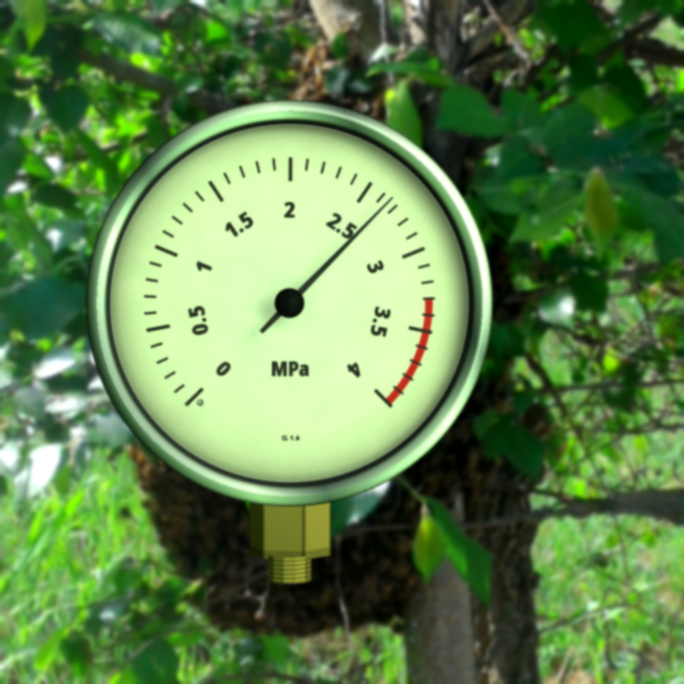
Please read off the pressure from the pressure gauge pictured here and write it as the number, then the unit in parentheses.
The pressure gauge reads 2.65 (MPa)
